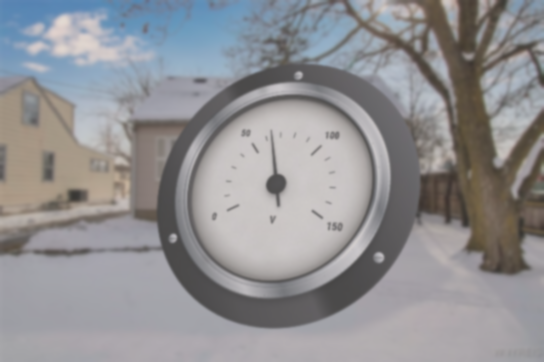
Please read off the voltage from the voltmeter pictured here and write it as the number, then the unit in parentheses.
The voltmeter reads 65 (V)
